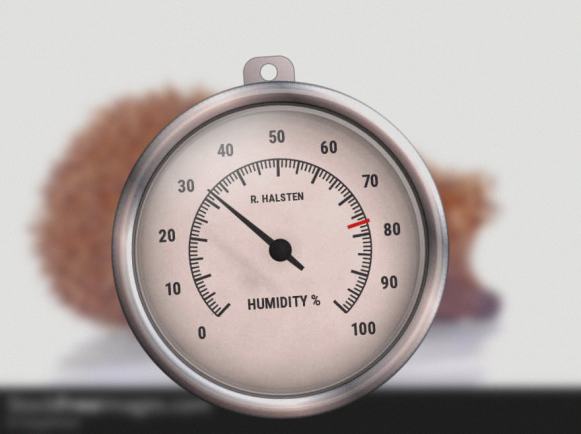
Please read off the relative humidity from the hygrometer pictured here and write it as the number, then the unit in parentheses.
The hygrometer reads 32 (%)
